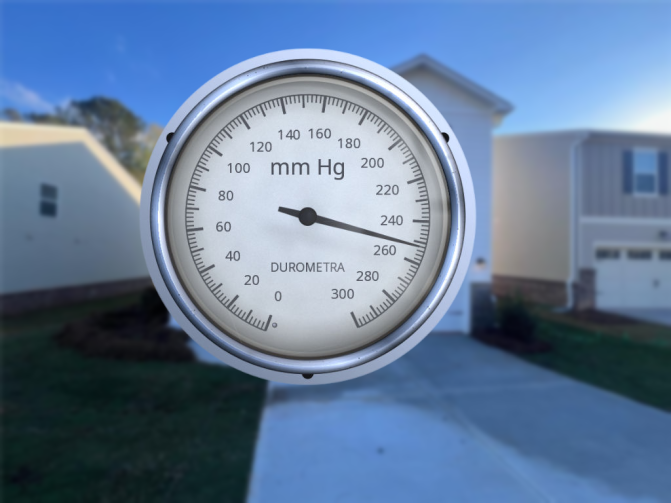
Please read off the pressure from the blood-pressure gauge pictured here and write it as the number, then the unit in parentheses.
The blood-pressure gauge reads 252 (mmHg)
